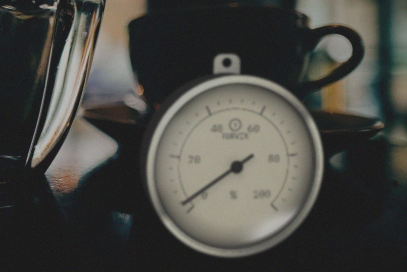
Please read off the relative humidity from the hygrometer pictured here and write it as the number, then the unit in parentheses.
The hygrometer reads 4 (%)
